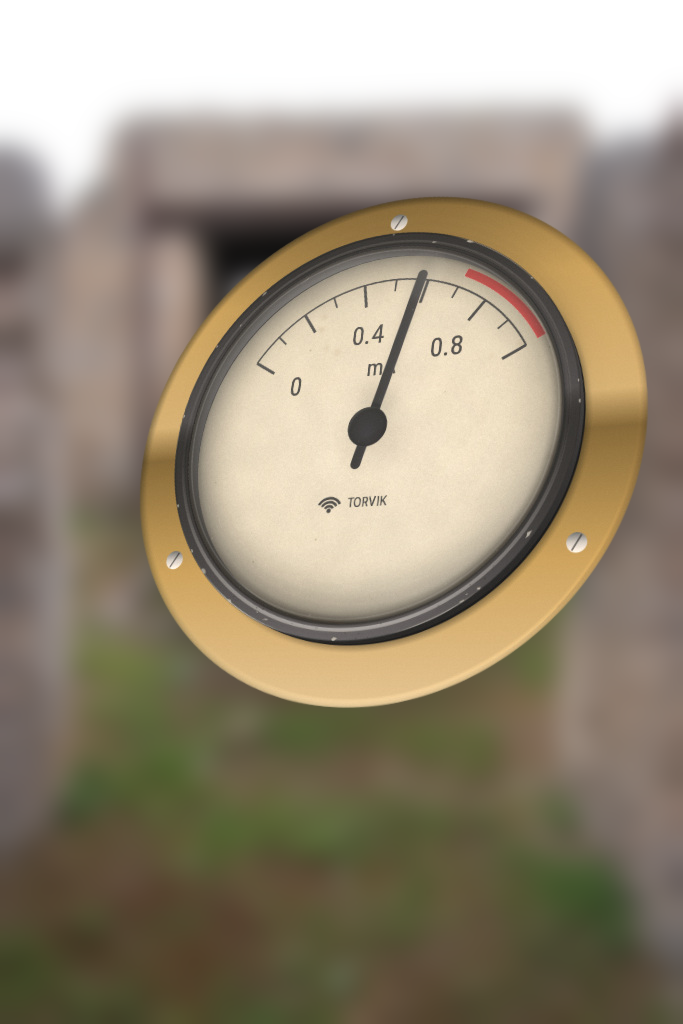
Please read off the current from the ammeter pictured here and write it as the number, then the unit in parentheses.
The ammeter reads 0.6 (mA)
